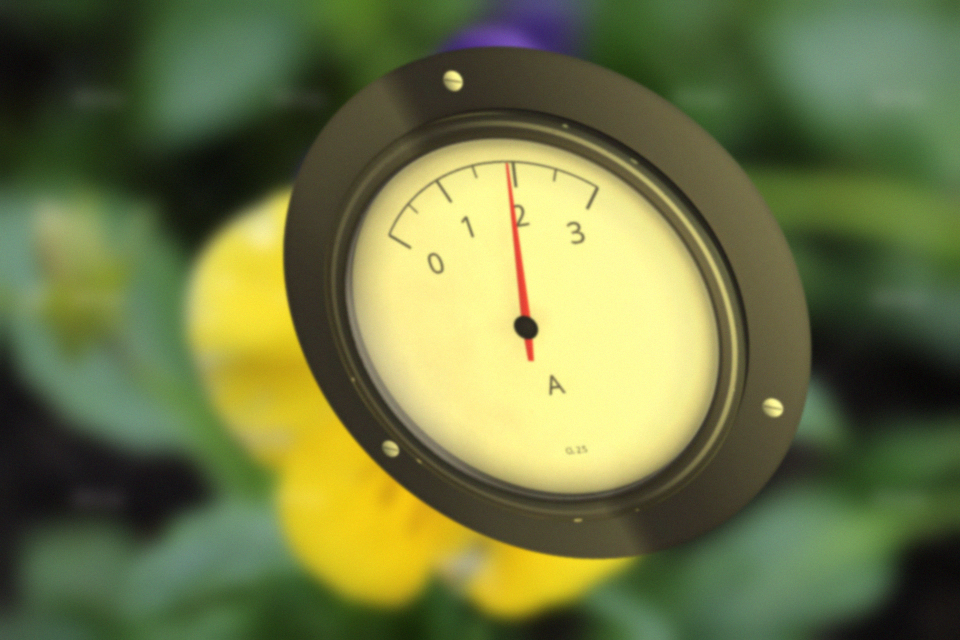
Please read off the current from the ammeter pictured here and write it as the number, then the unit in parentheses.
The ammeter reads 2 (A)
